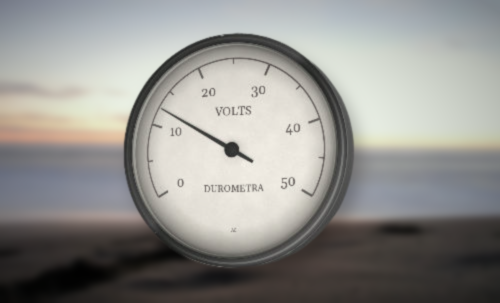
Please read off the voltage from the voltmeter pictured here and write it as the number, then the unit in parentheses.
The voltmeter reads 12.5 (V)
